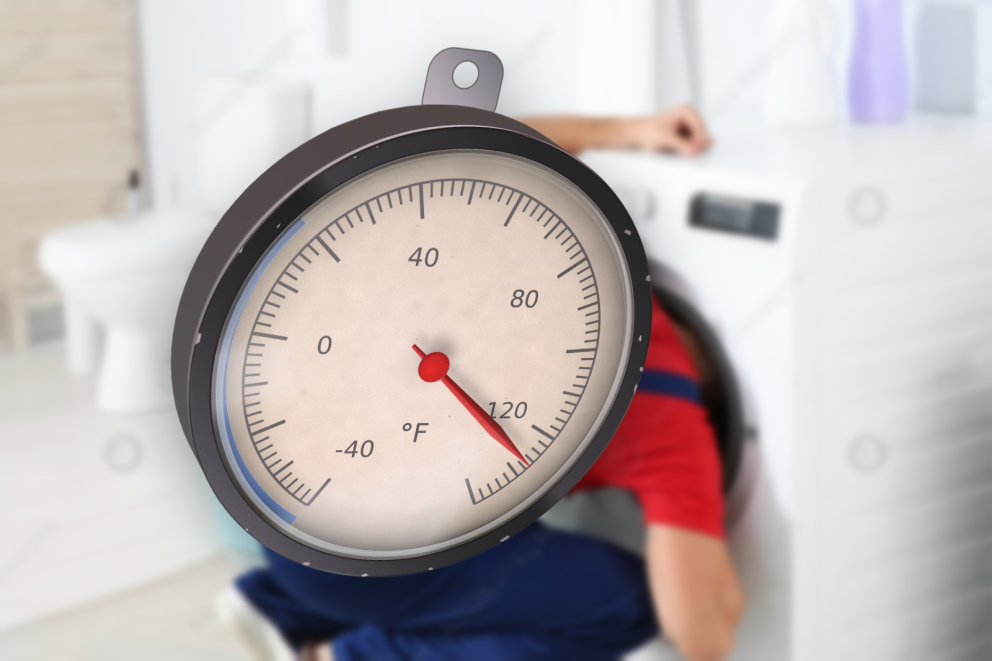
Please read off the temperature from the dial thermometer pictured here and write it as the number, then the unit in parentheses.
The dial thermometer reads 127 (°F)
